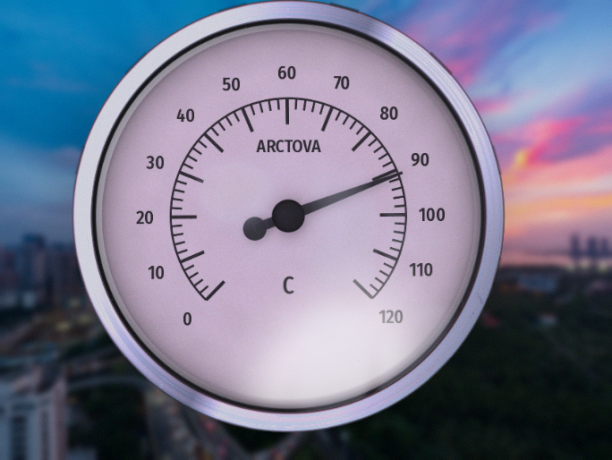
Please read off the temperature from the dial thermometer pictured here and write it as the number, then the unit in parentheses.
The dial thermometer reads 91 (°C)
